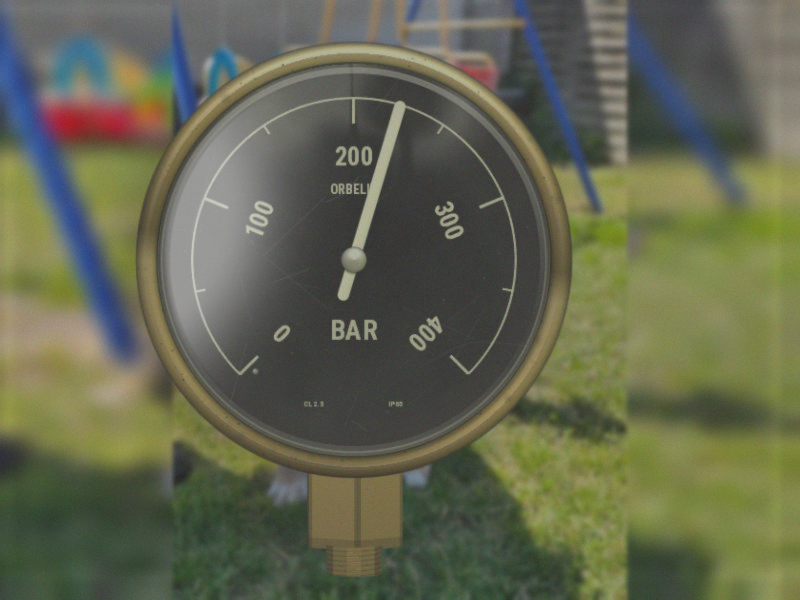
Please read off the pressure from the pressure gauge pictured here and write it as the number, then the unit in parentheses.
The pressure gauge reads 225 (bar)
